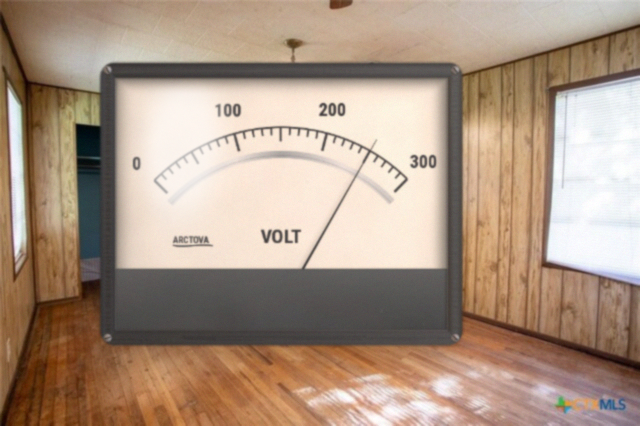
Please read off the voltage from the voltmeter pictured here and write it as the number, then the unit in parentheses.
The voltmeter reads 250 (V)
